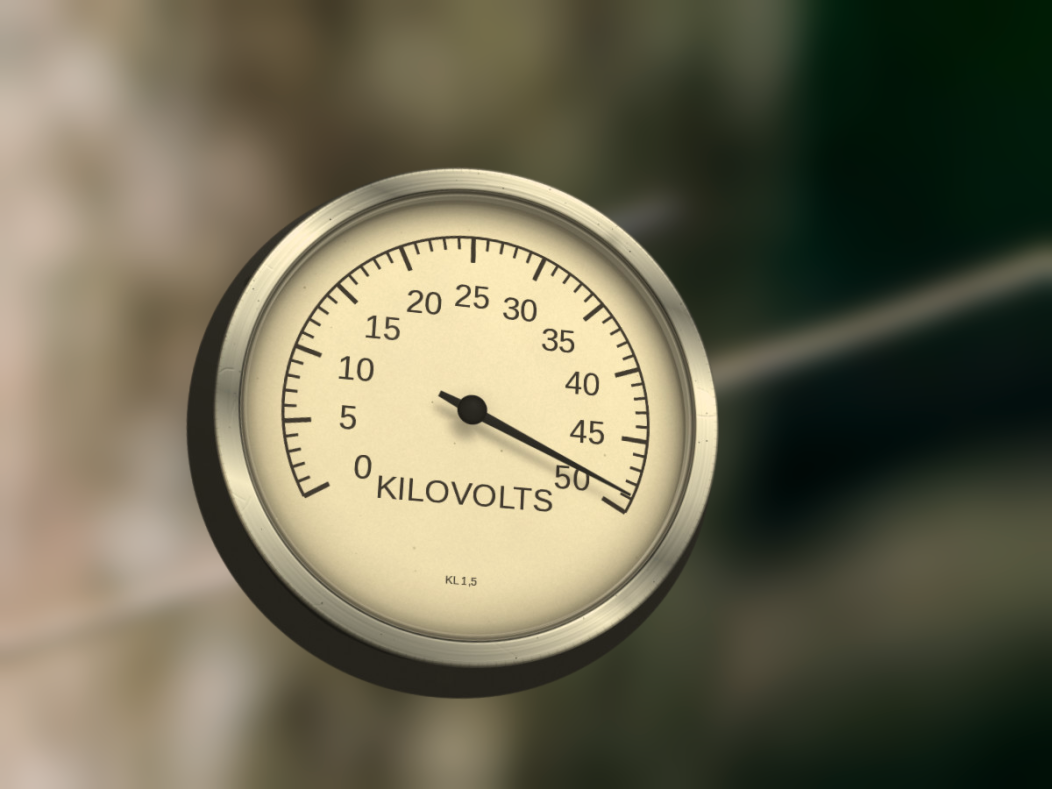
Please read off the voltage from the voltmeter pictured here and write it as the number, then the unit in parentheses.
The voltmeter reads 49 (kV)
